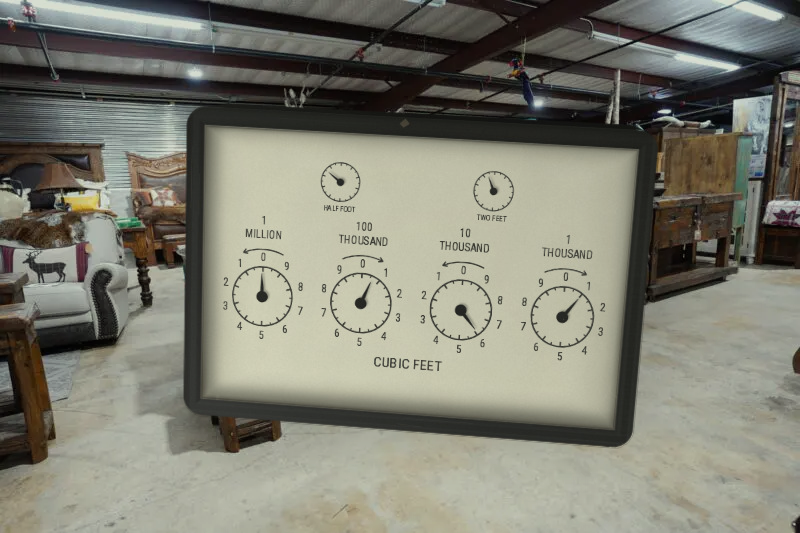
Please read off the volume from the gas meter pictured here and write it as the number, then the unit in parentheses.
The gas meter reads 6100 (ft³)
